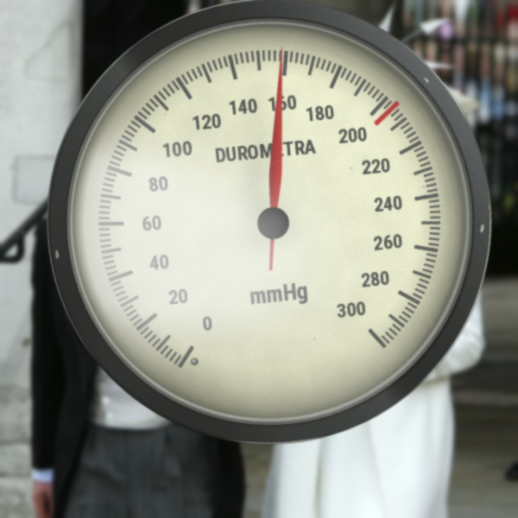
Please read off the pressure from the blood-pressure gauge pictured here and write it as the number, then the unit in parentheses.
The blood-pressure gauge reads 158 (mmHg)
